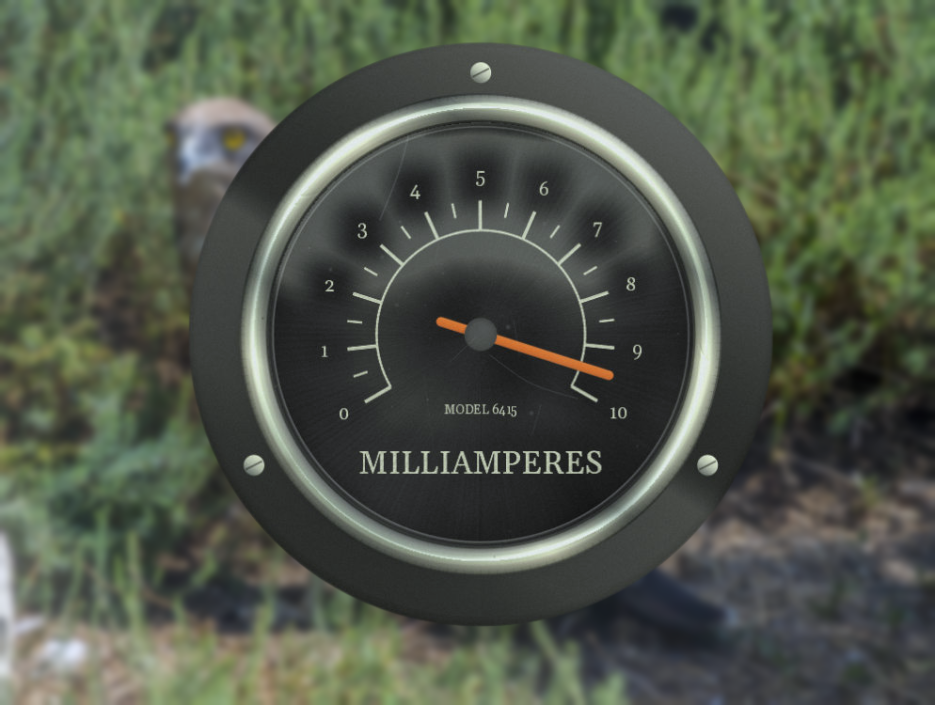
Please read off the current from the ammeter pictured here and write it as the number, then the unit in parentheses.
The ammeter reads 9.5 (mA)
